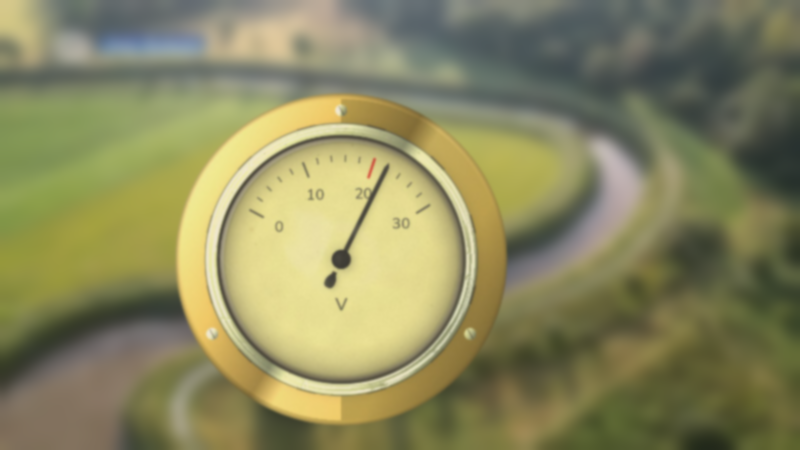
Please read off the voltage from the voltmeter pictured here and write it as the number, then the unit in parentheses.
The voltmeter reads 22 (V)
